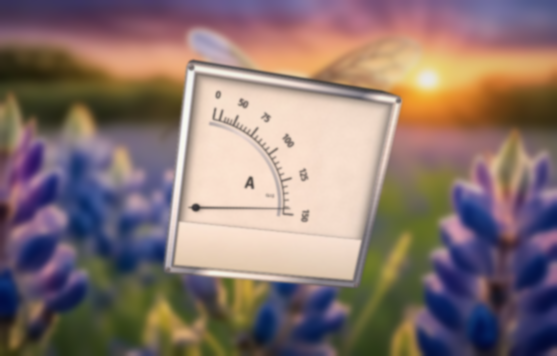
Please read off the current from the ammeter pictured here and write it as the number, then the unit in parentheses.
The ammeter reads 145 (A)
